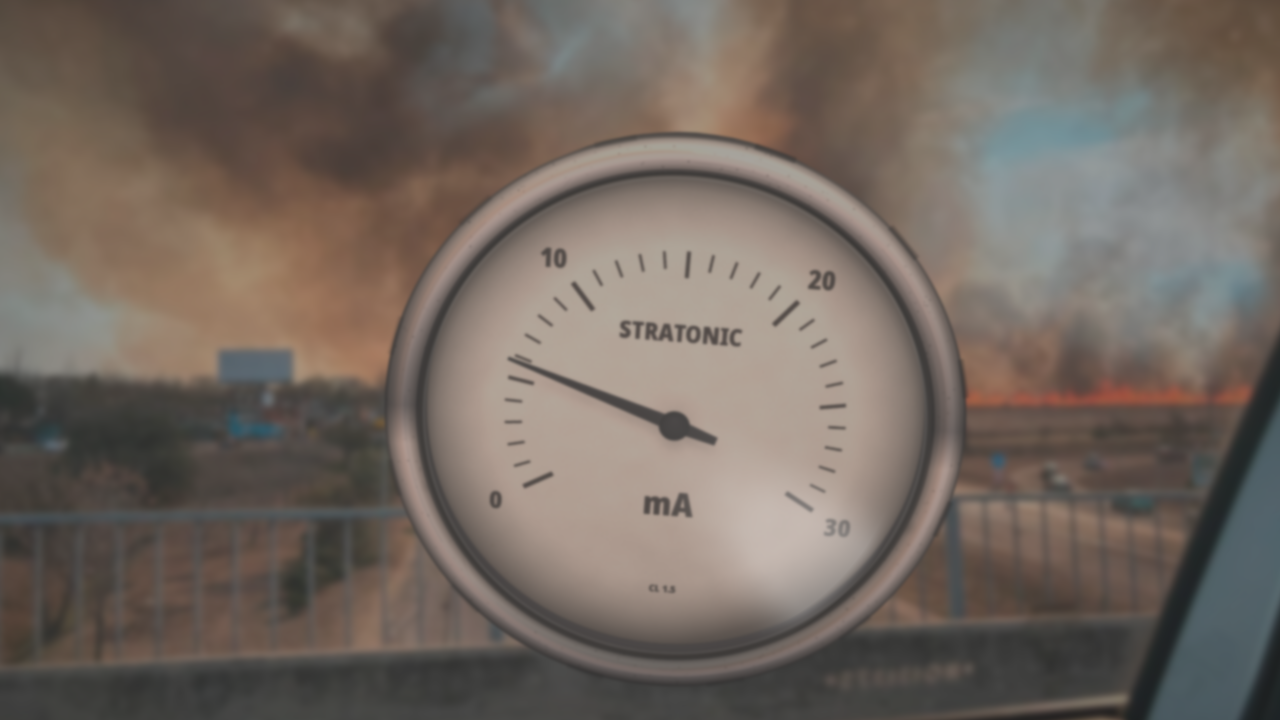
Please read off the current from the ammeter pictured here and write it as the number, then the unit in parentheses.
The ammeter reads 6 (mA)
